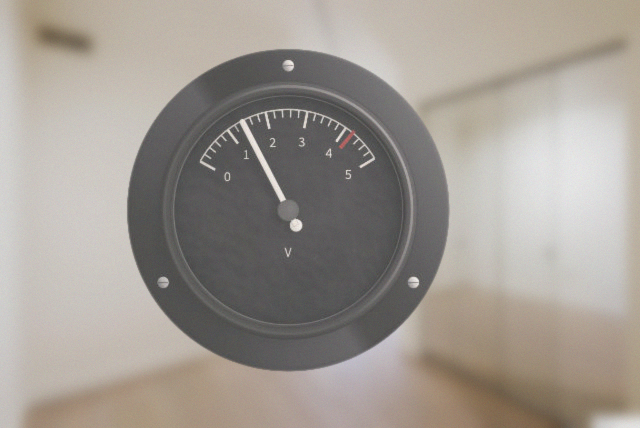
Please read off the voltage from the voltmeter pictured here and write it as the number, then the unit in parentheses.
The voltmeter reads 1.4 (V)
